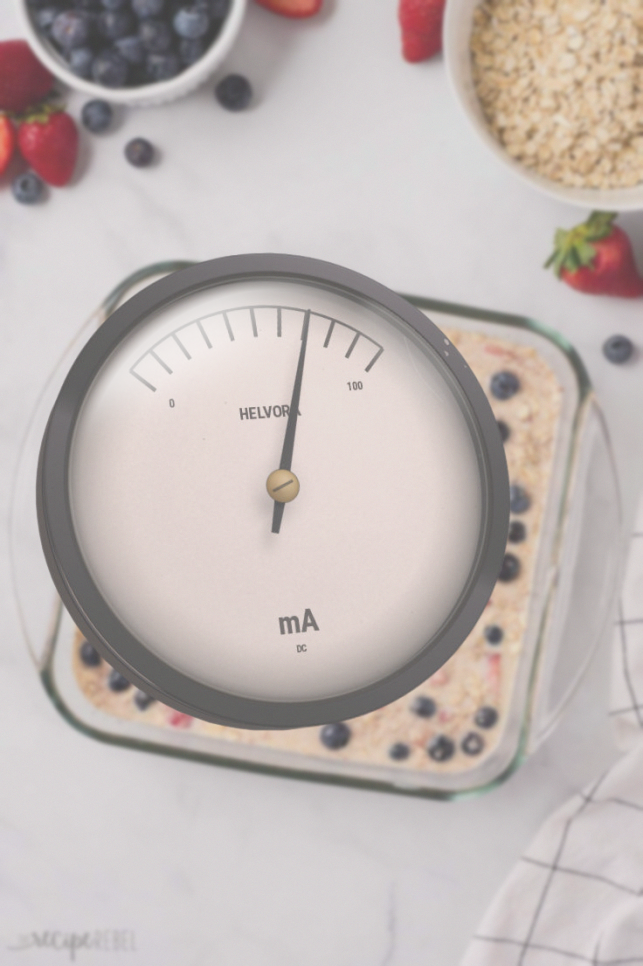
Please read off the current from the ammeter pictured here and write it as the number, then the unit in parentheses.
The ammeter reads 70 (mA)
